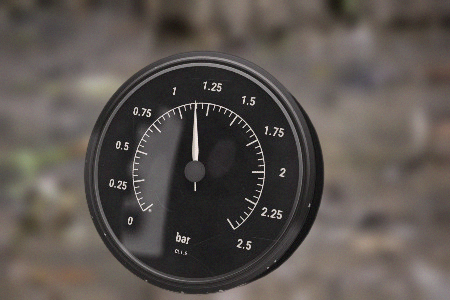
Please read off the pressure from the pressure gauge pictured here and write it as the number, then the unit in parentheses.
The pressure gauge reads 1.15 (bar)
